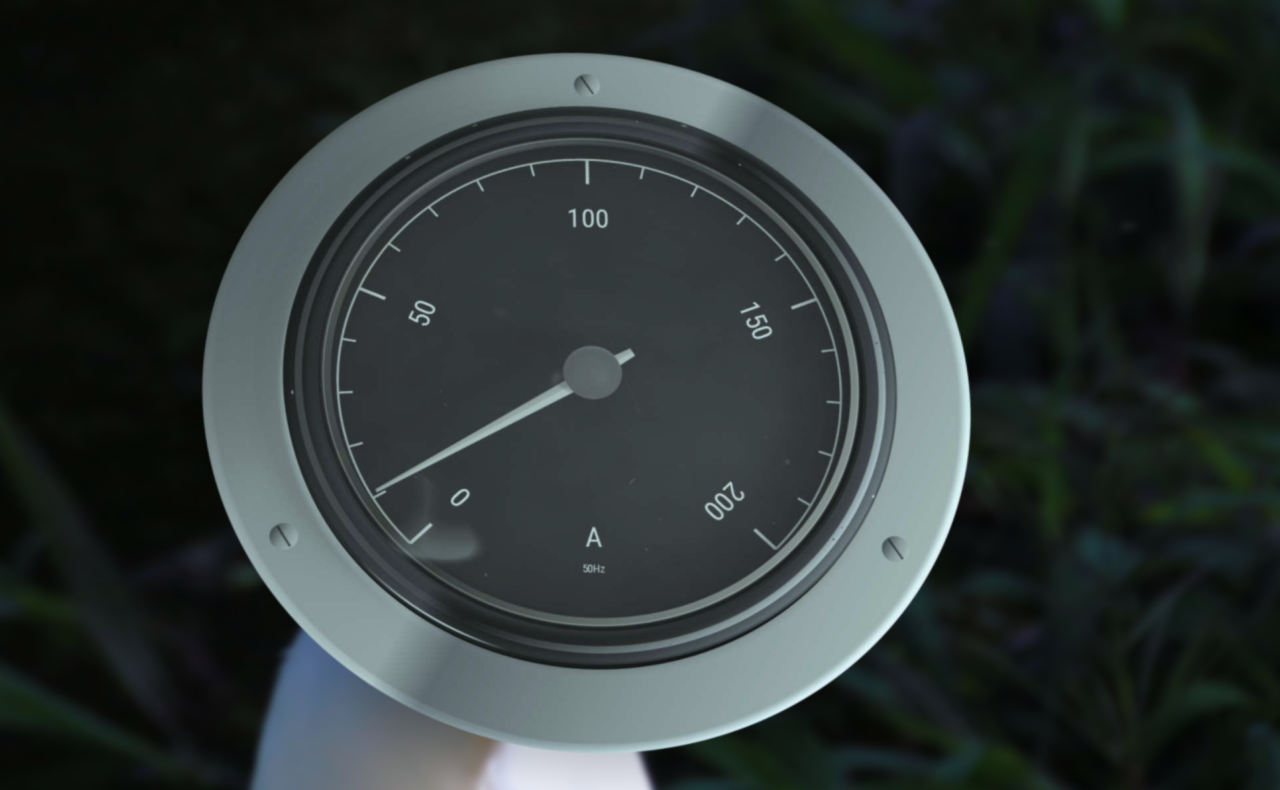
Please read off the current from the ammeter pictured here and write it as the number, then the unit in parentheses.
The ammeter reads 10 (A)
